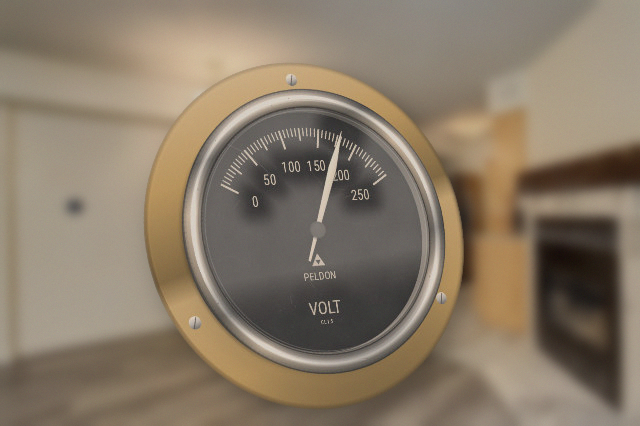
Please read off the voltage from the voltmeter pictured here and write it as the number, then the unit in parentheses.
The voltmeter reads 175 (V)
